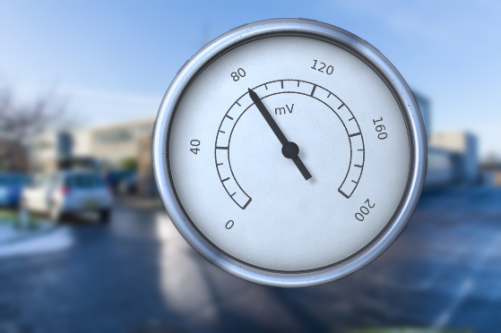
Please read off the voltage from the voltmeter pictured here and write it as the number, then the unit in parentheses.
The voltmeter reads 80 (mV)
